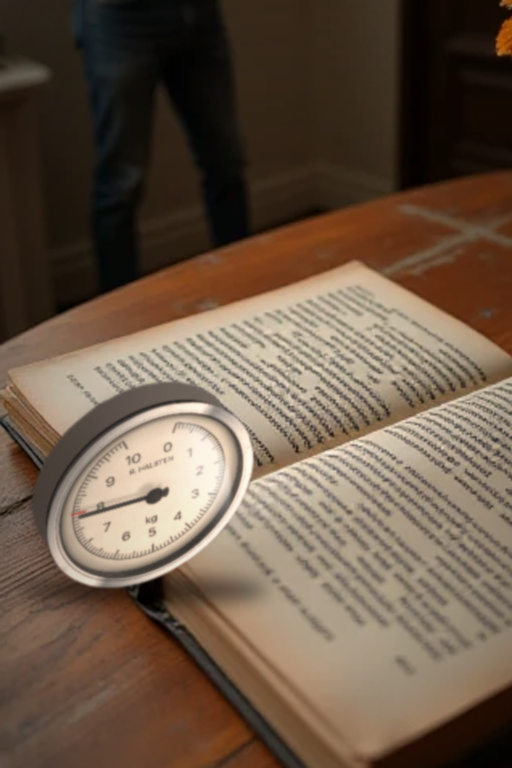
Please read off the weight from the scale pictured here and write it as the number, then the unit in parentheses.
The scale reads 8 (kg)
